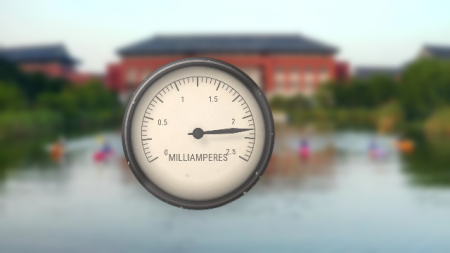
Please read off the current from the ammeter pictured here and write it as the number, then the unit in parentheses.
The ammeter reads 2.15 (mA)
